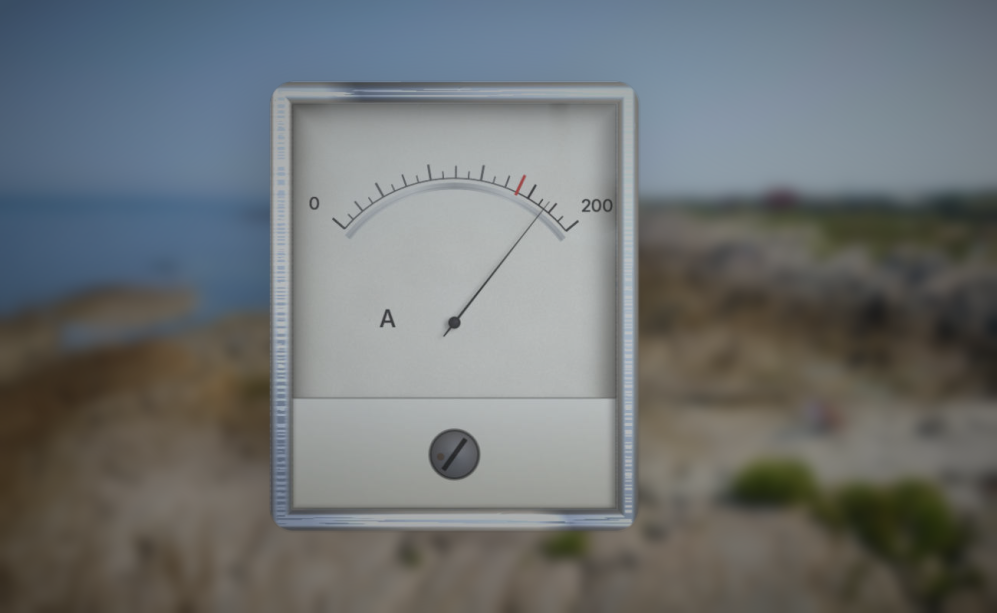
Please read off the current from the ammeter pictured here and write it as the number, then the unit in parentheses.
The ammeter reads 175 (A)
